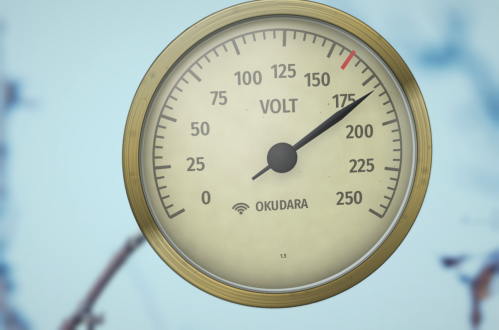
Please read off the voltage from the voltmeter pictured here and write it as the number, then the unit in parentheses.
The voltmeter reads 180 (V)
